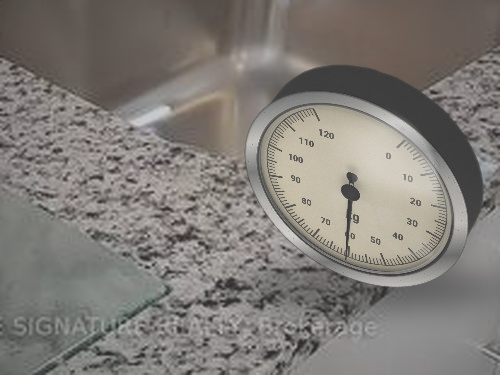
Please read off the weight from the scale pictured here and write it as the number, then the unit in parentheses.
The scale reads 60 (kg)
